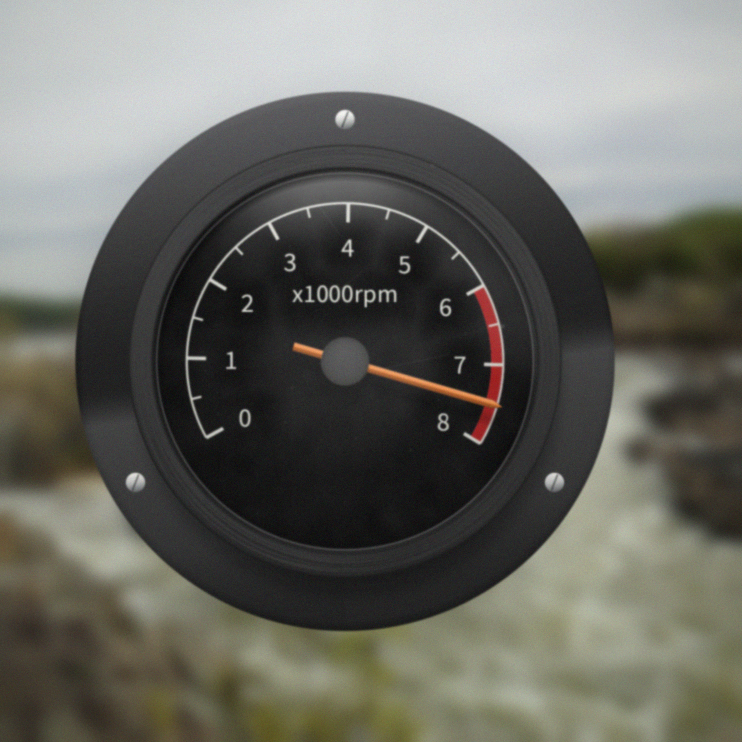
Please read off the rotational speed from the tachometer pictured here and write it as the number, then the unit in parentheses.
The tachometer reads 7500 (rpm)
